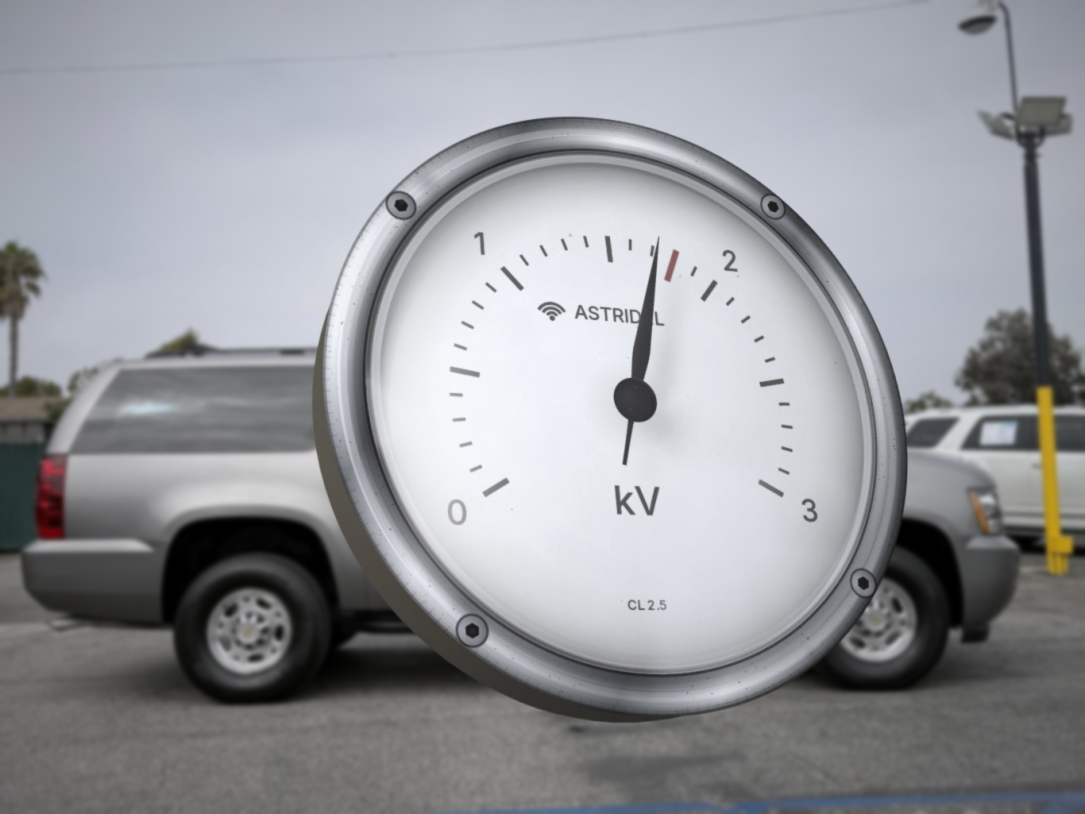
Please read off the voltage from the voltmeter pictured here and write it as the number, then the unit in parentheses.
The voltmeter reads 1.7 (kV)
